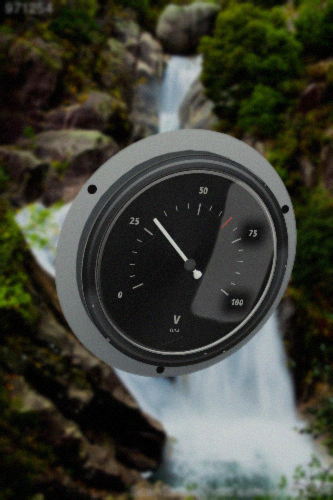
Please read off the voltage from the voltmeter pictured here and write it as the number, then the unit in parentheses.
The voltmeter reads 30 (V)
